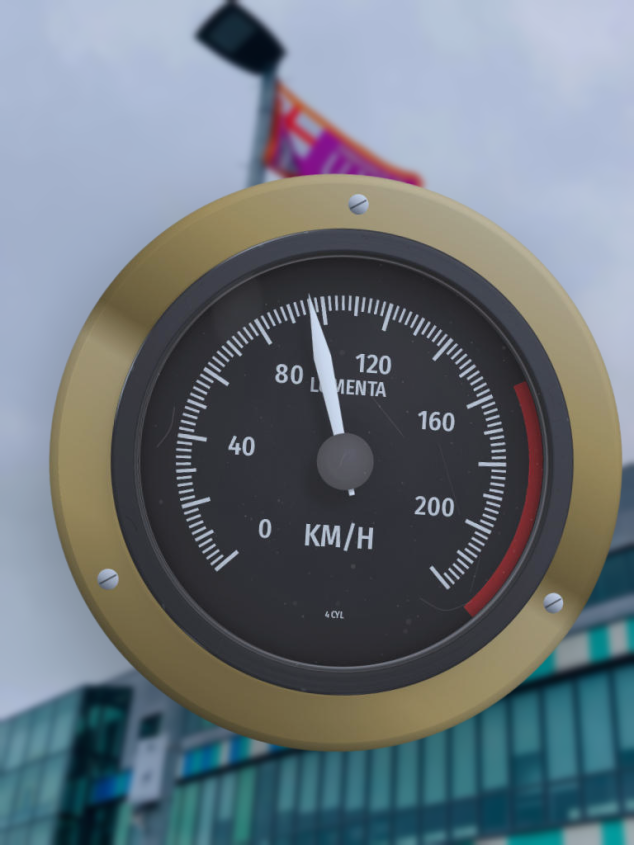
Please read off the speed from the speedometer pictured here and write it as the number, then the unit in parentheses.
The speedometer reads 96 (km/h)
